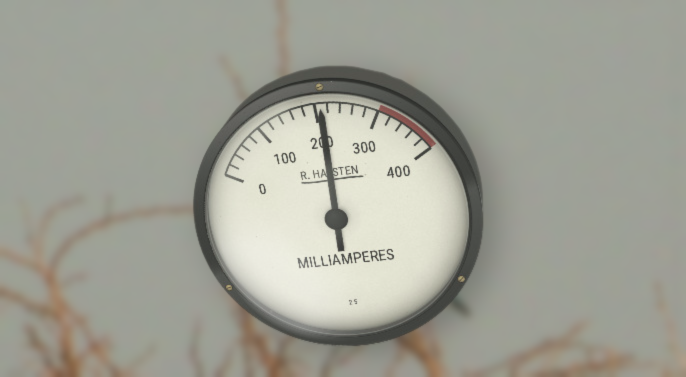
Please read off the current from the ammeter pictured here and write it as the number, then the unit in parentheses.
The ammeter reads 210 (mA)
